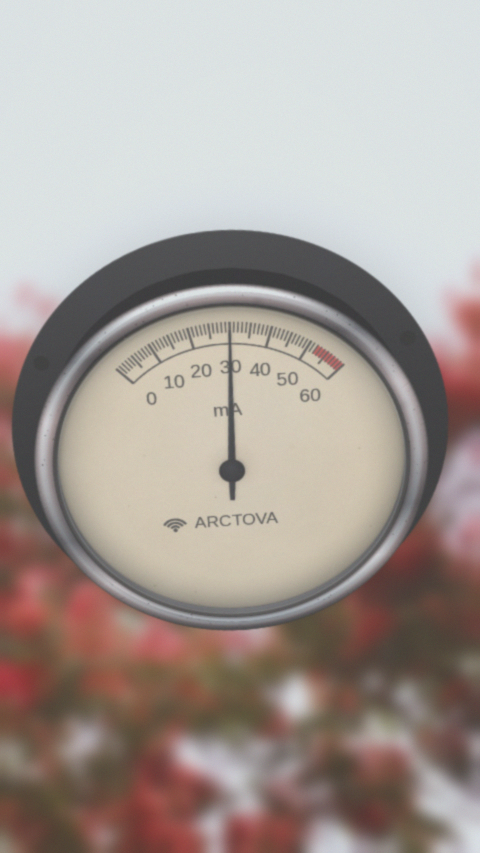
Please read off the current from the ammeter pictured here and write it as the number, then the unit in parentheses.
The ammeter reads 30 (mA)
